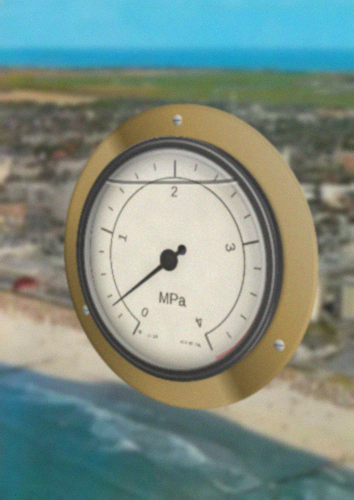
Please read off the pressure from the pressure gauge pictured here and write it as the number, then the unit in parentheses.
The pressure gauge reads 0.3 (MPa)
